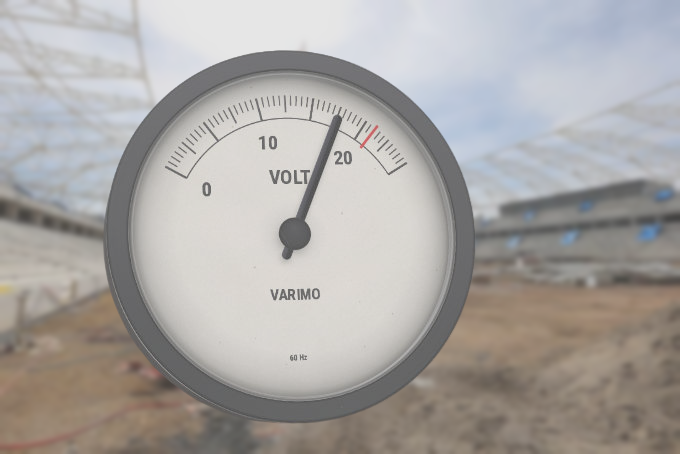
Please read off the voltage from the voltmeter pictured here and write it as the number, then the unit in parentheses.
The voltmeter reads 17.5 (V)
